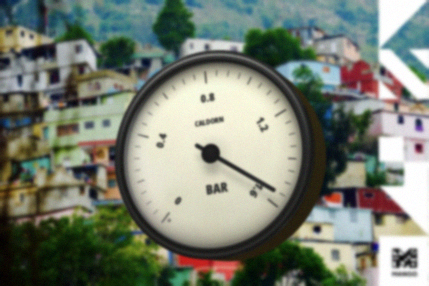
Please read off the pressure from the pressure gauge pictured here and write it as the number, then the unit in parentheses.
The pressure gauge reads 1.55 (bar)
